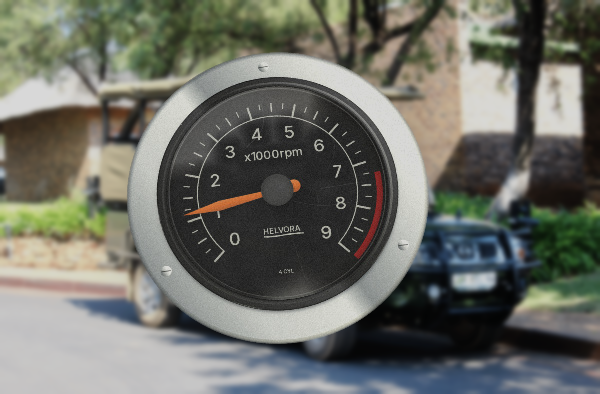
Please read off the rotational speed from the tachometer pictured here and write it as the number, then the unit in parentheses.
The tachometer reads 1125 (rpm)
